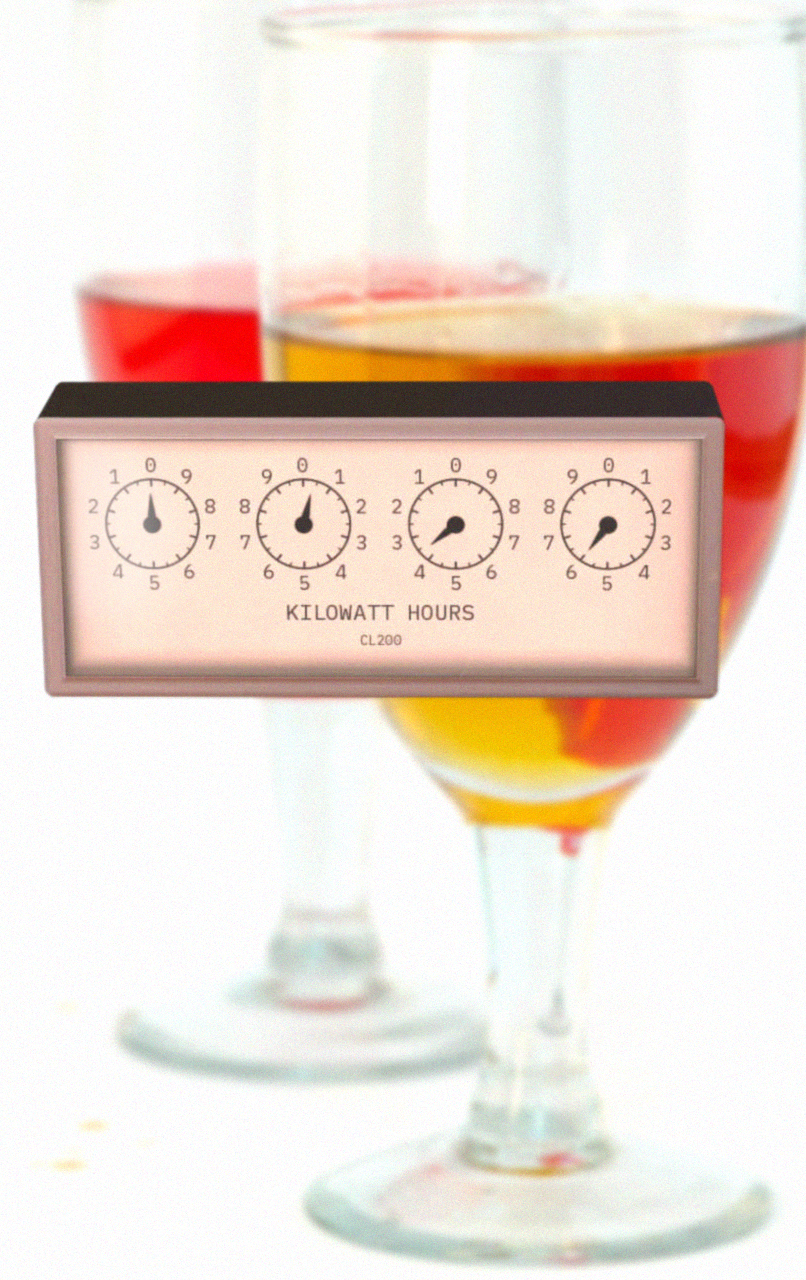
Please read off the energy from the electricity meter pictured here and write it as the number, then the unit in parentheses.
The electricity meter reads 36 (kWh)
